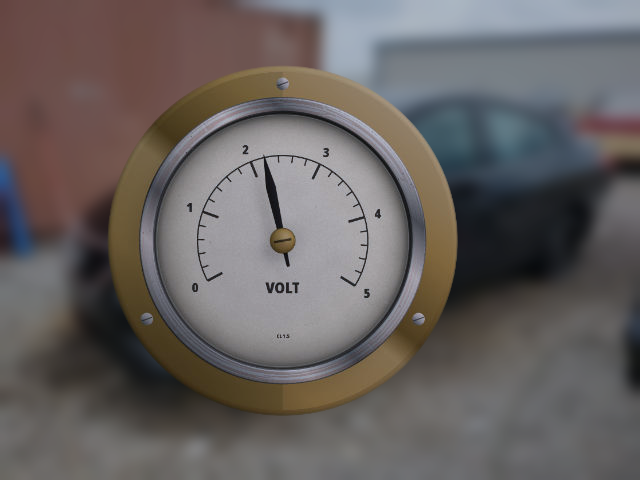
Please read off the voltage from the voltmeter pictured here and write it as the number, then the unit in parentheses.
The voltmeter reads 2.2 (V)
